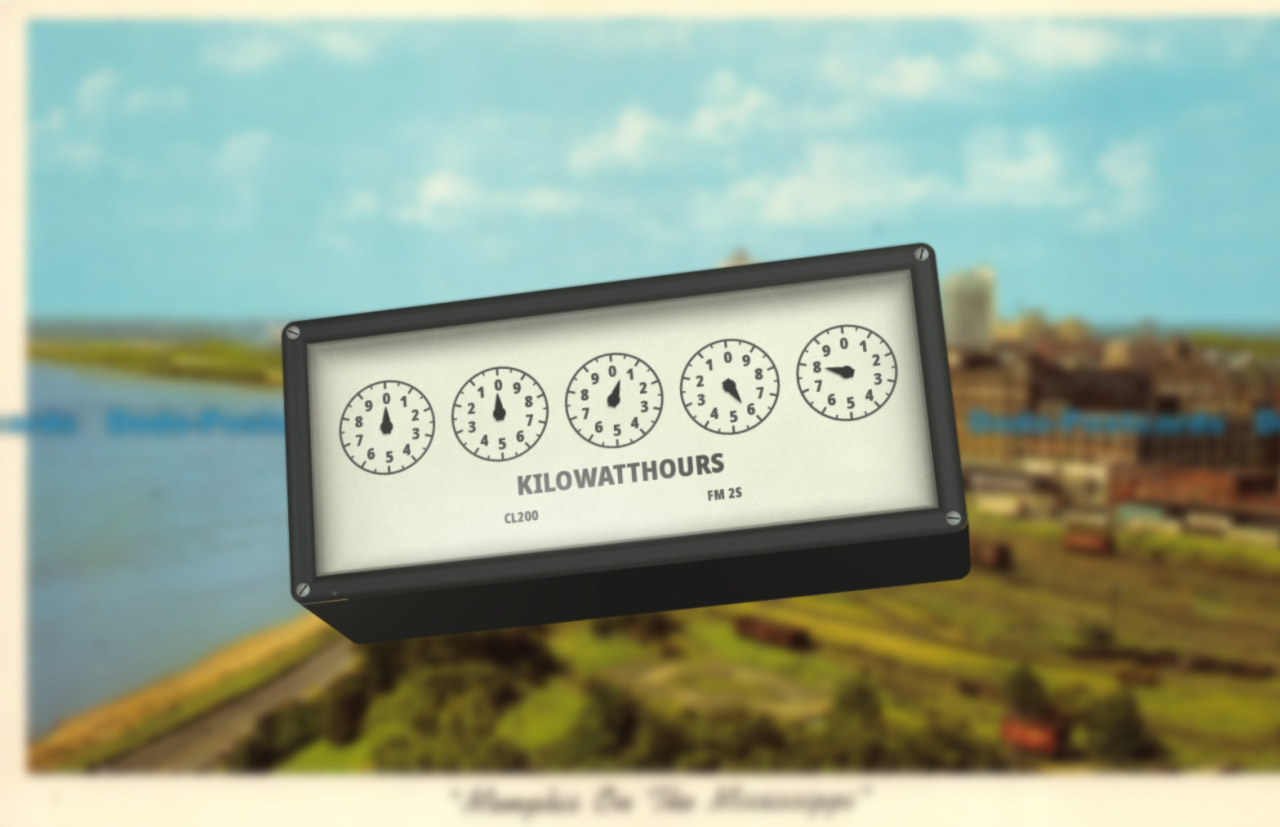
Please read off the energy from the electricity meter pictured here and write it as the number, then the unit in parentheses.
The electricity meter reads 58 (kWh)
